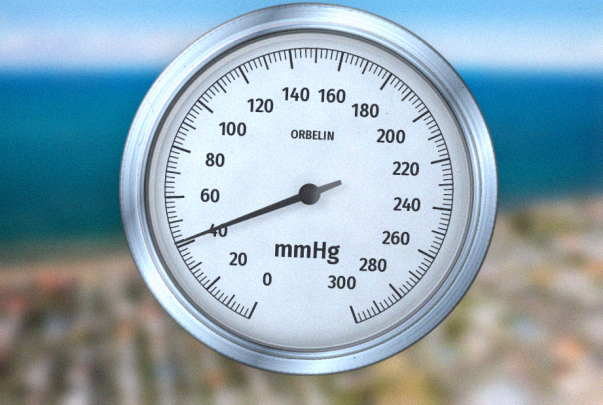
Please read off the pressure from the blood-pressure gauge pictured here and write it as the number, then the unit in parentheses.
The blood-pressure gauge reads 42 (mmHg)
